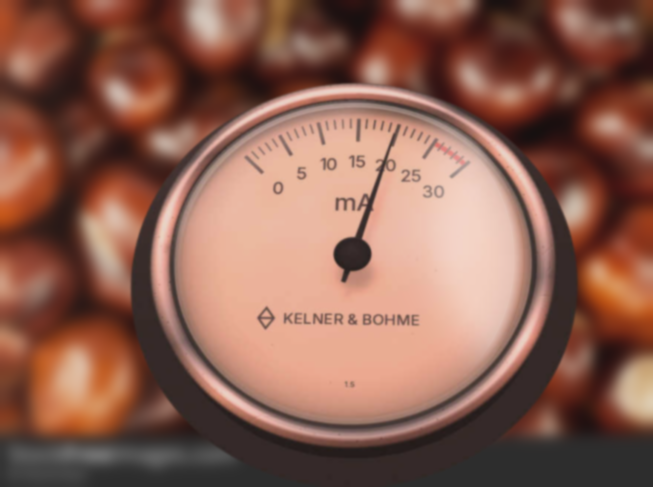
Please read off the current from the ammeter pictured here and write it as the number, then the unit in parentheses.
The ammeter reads 20 (mA)
